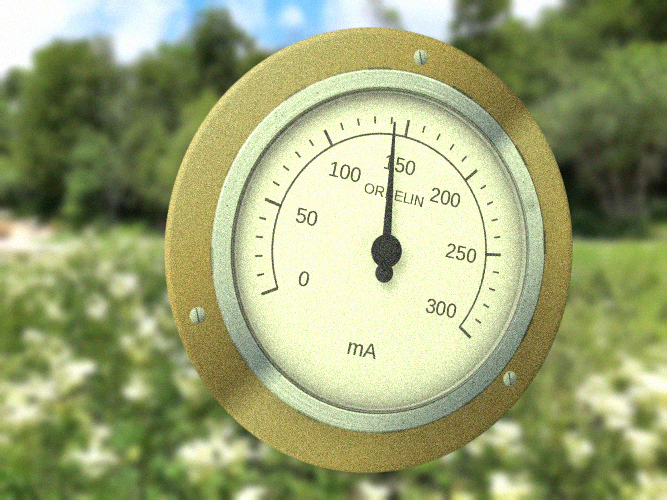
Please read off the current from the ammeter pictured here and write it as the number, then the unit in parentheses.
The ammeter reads 140 (mA)
